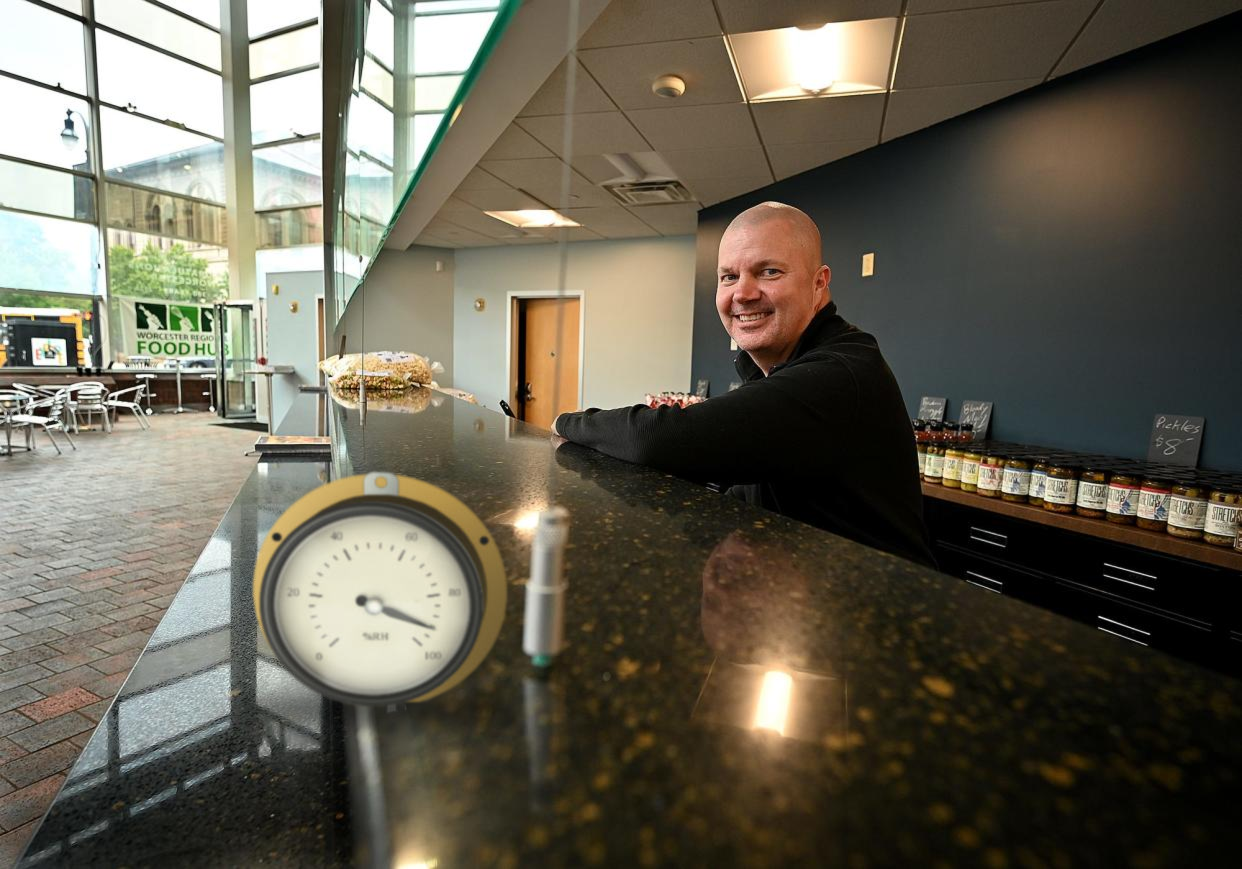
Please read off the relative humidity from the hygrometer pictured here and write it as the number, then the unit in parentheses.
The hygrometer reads 92 (%)
